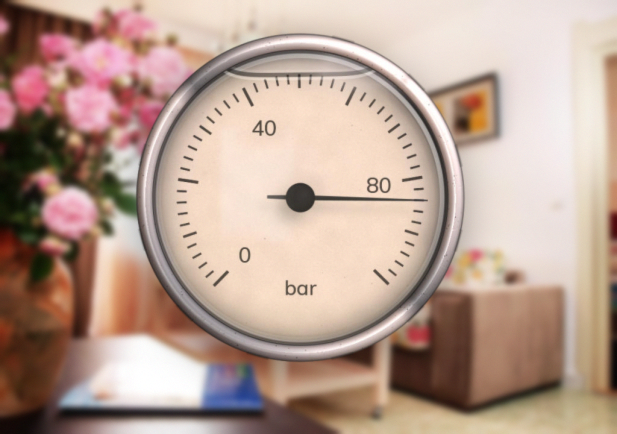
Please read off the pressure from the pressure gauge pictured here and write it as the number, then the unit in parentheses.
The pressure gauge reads 84 (bar)
